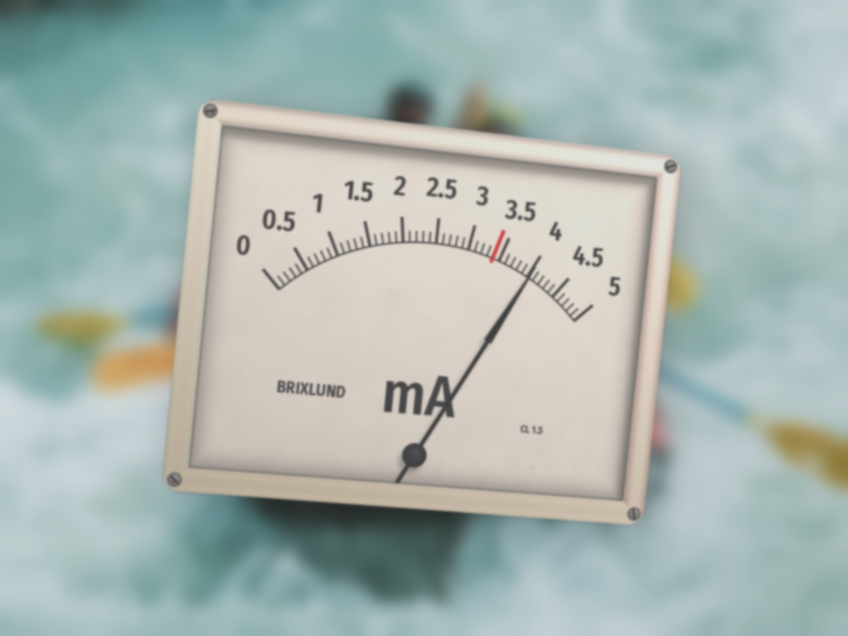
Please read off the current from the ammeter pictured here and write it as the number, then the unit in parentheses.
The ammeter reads 4 (mA)
